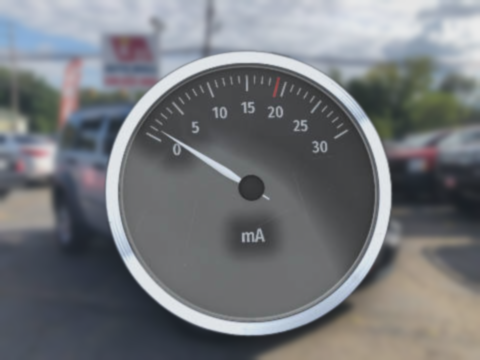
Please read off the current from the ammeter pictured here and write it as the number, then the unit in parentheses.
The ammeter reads 1 (mA)
